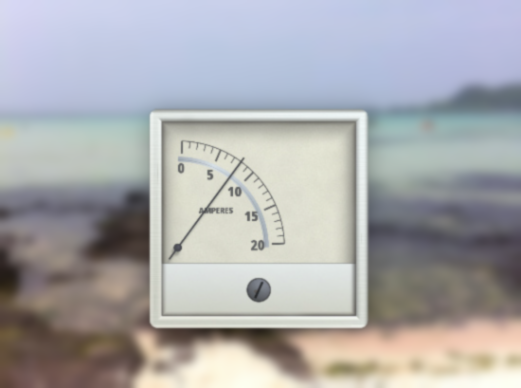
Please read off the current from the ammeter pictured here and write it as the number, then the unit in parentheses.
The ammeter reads 8 (A)
